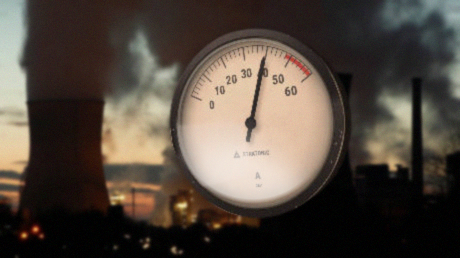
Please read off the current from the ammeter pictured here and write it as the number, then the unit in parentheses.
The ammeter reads 40 (A)
